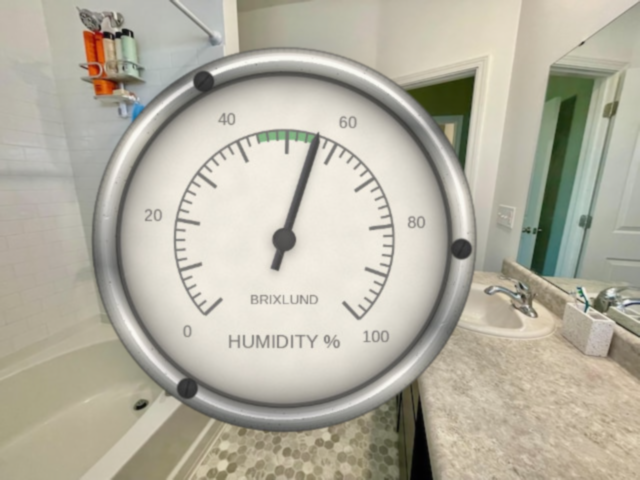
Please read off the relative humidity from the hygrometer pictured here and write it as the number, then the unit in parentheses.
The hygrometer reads 56 (%)
